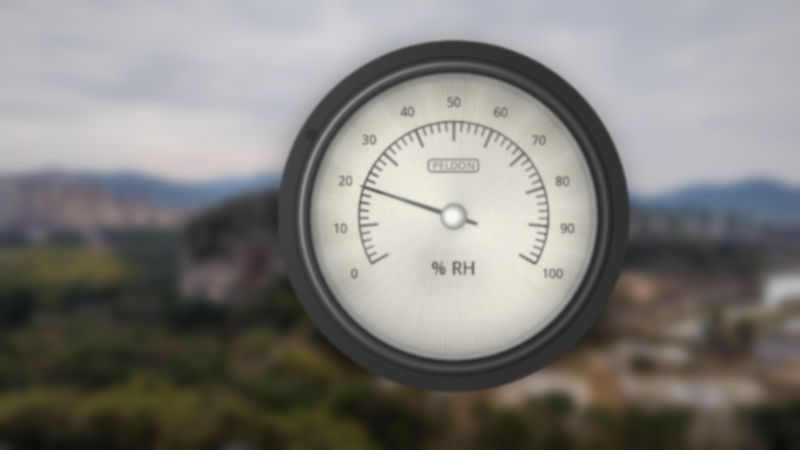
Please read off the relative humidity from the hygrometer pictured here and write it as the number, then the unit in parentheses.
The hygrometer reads 20 (%)
